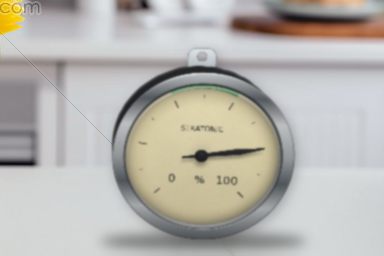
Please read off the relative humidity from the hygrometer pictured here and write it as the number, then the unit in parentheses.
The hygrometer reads 80 (%)
